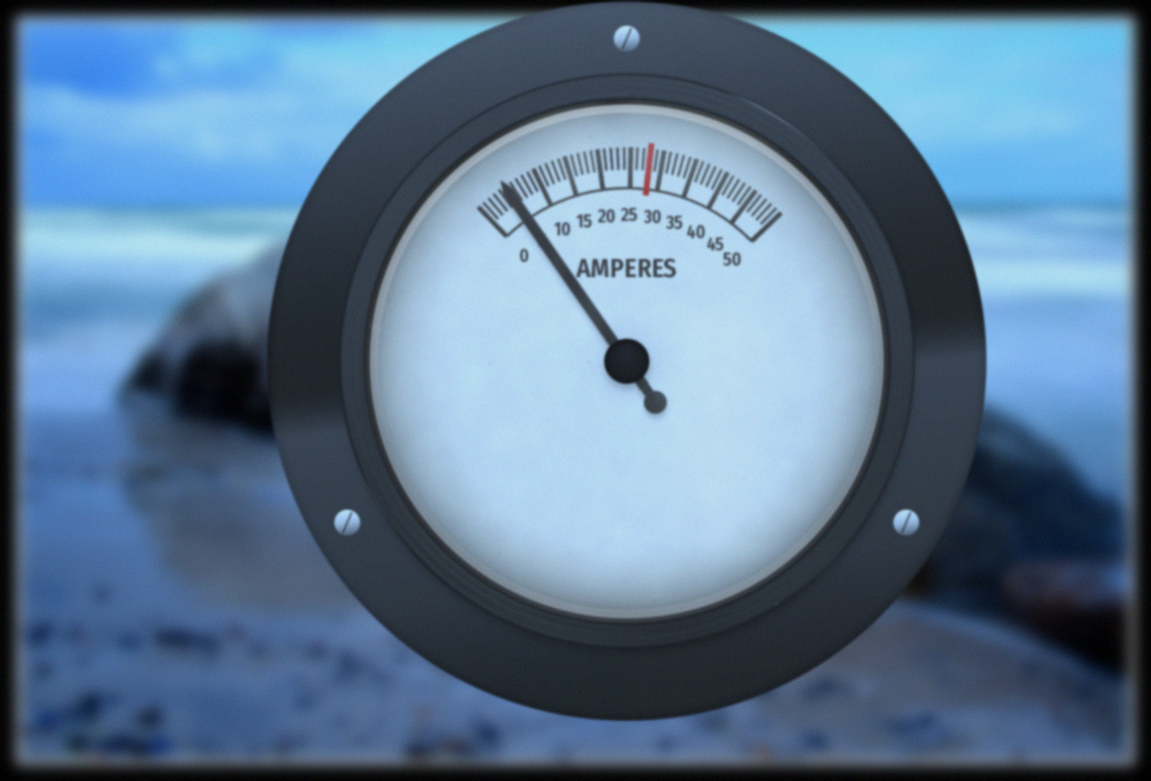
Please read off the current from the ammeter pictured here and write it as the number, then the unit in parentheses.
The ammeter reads 5 (A)
